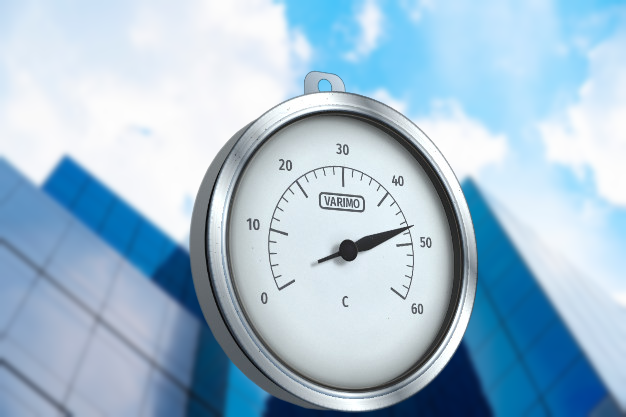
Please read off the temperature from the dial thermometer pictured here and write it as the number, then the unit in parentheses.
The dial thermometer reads 47 (°C)
